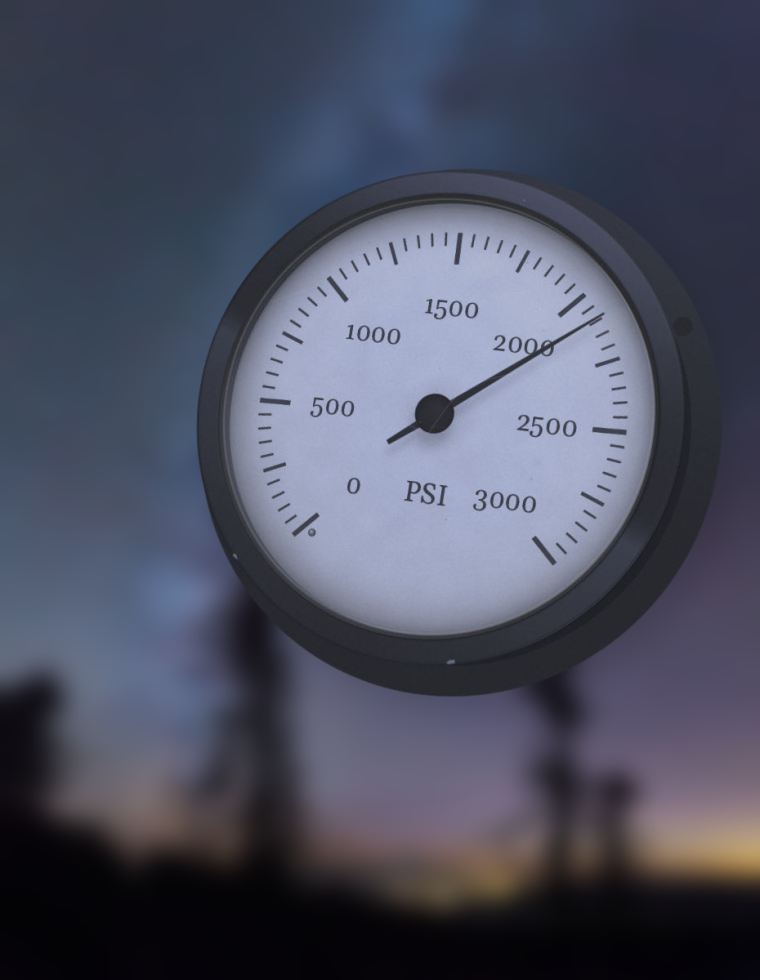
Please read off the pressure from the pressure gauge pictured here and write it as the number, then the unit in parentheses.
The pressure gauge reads 2100 (psi)
